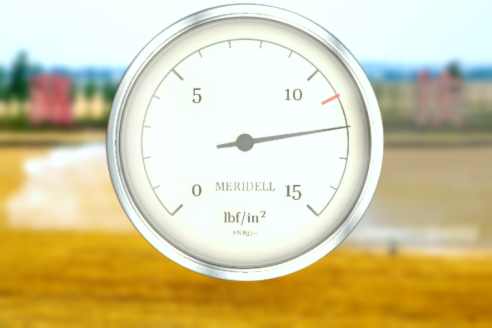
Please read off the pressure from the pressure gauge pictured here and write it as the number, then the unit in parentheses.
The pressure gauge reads 12 (psi)
